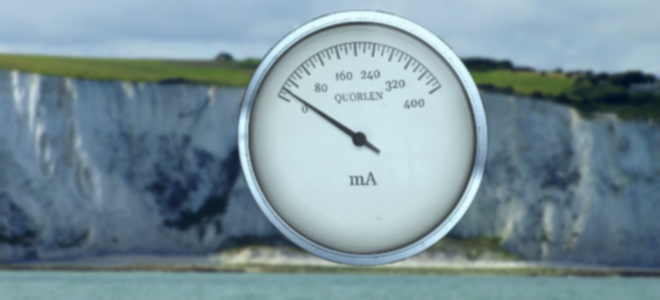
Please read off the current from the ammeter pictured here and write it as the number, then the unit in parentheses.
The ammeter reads 20 (mA)
